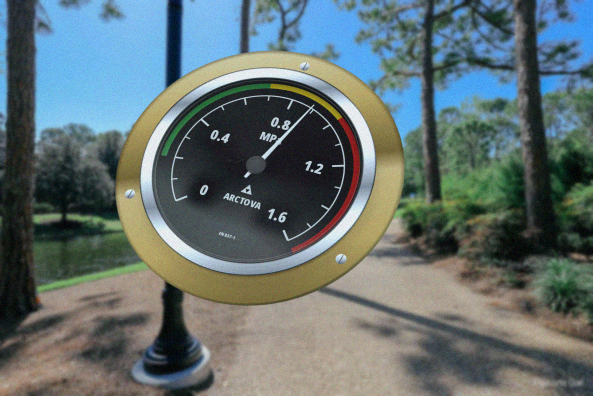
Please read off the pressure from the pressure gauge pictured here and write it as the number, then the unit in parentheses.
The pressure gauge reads 0.9 (MPa)
